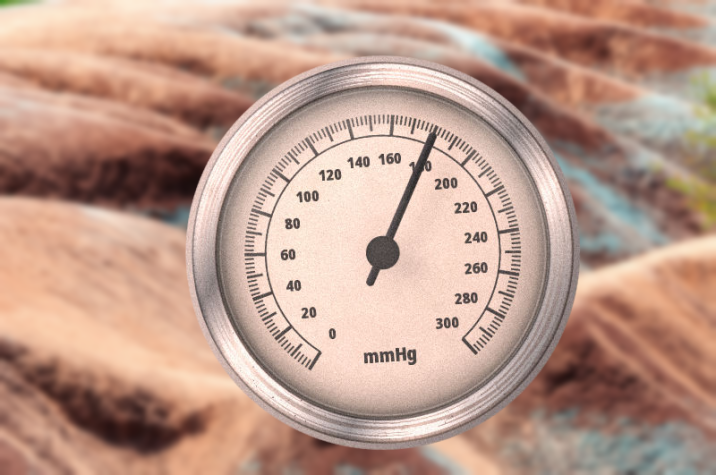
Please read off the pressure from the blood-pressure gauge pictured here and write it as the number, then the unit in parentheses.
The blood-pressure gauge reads 180 (mmHg)
